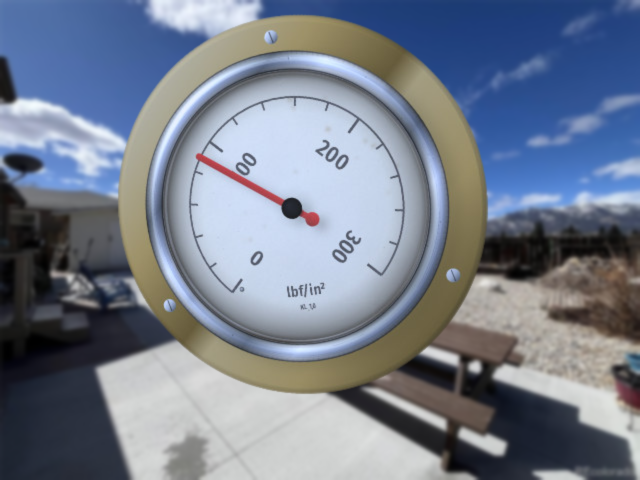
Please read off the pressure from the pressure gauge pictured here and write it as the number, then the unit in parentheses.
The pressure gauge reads 90 (psi)
